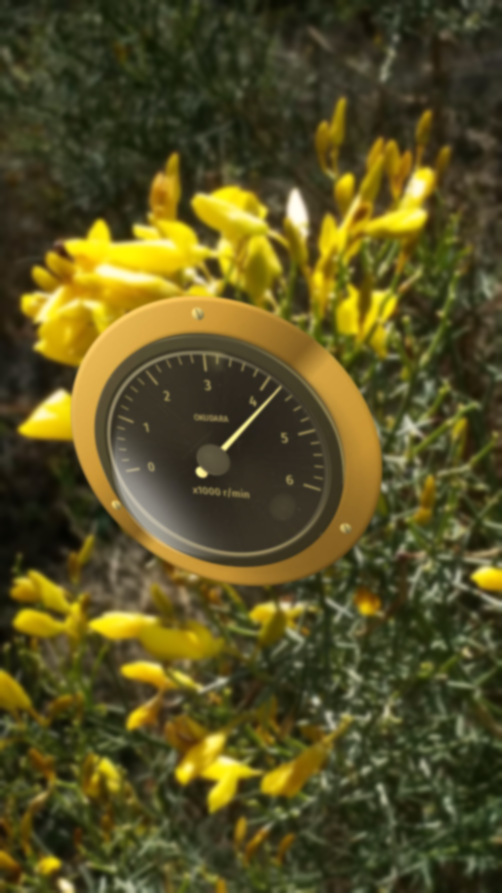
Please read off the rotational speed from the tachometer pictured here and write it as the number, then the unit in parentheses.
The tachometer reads 4200 (rpm)
